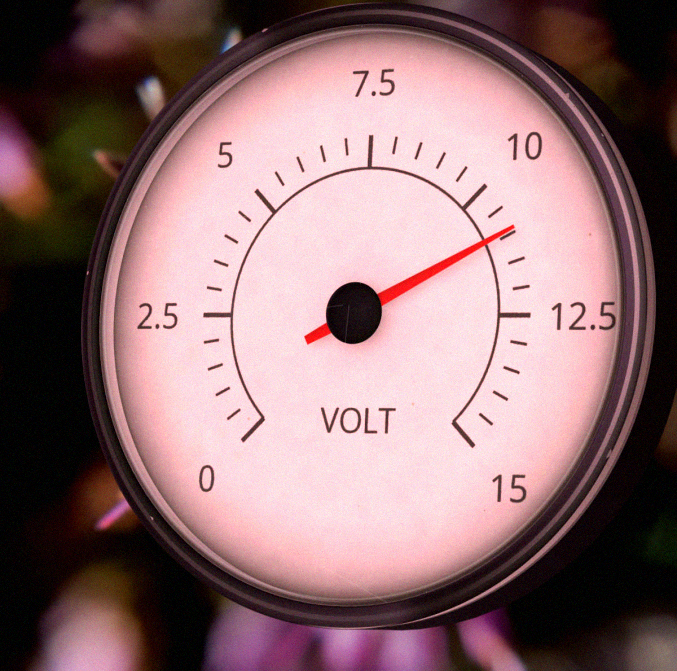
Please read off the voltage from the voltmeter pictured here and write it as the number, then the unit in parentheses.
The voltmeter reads 11 (V)
